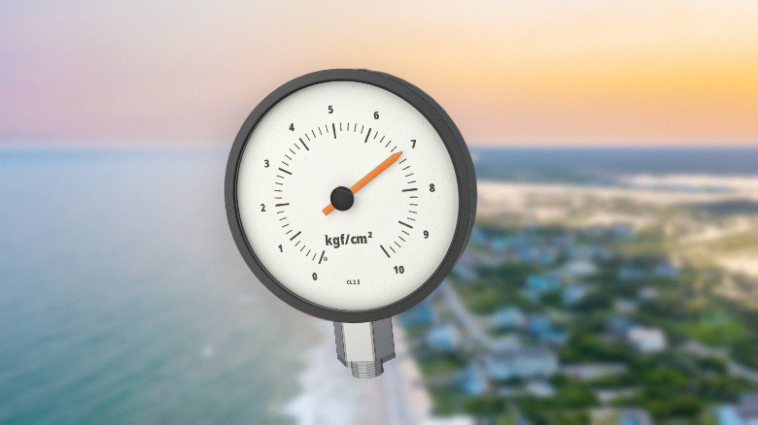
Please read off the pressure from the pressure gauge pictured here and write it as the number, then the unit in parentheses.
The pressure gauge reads 7 (kg/cm²)
